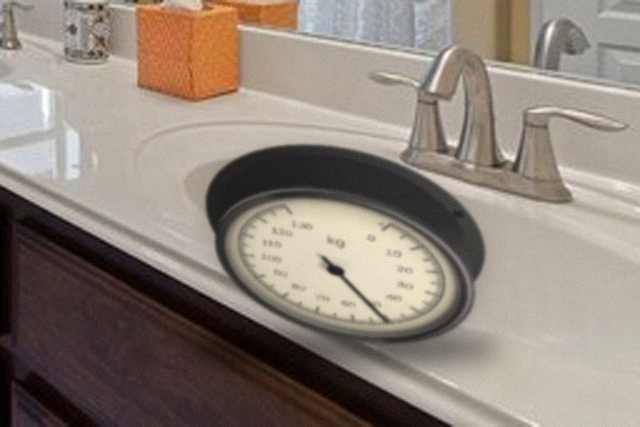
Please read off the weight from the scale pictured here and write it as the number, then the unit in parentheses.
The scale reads 50 (kg)
